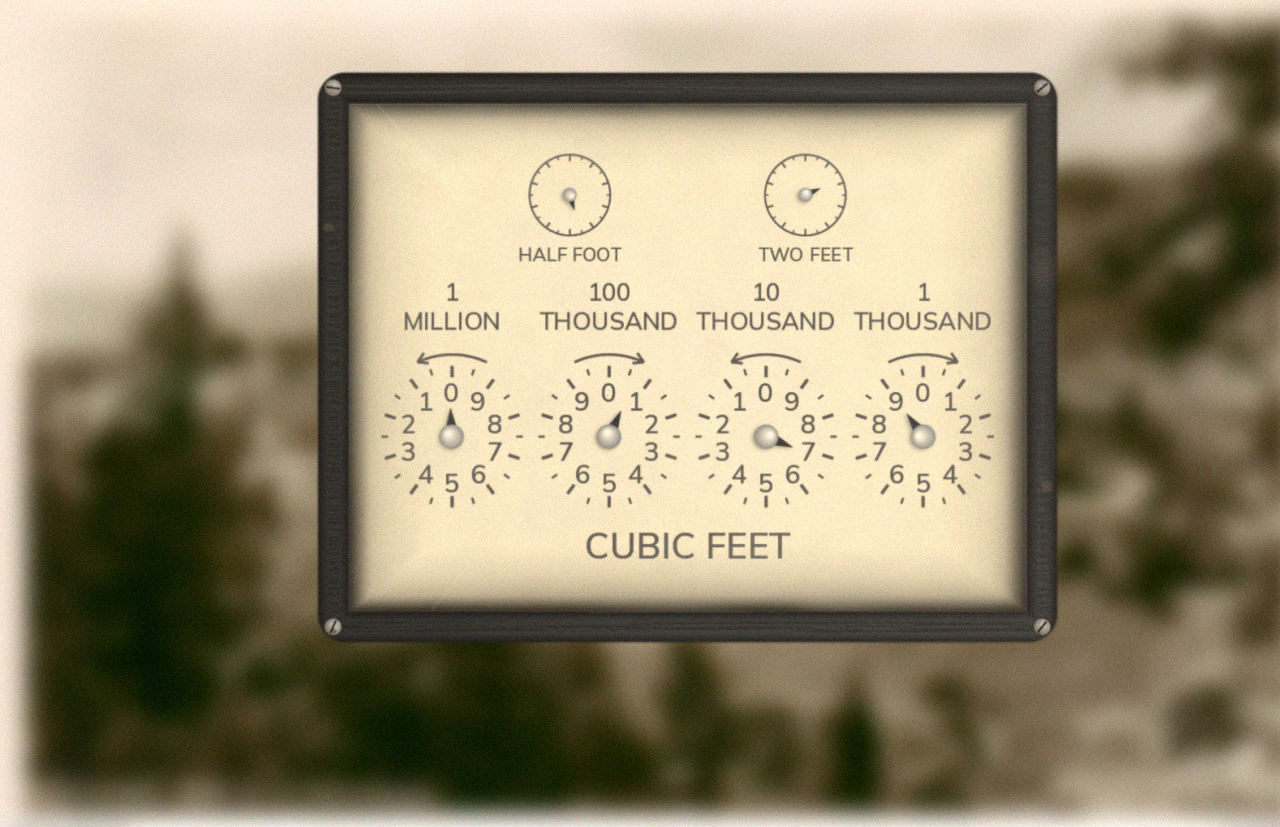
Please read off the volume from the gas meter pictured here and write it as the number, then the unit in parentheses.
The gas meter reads 6900 (ft³)
